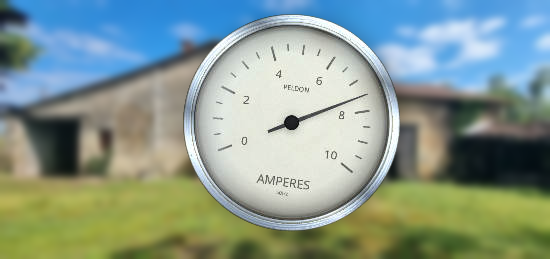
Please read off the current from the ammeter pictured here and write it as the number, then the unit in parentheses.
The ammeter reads 7.5 (A)
